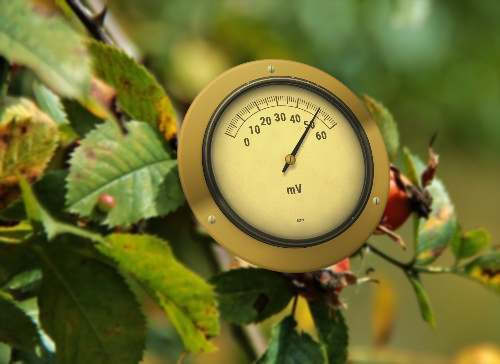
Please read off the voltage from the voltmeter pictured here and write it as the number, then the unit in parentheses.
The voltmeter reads 50 (mV)
